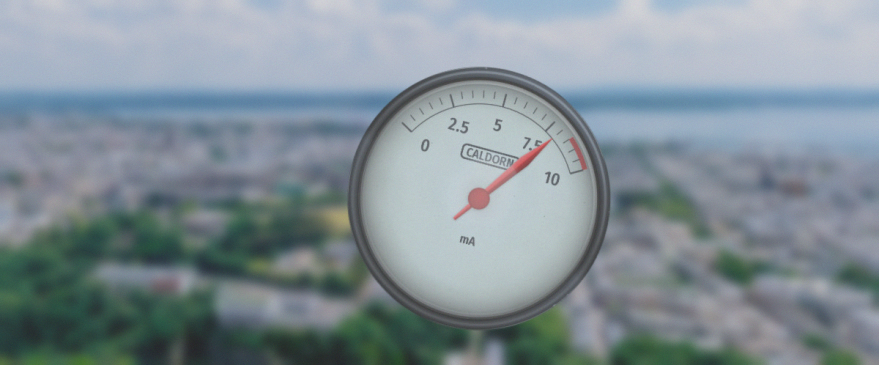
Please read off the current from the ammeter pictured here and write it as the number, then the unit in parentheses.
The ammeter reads 8 (mA)
